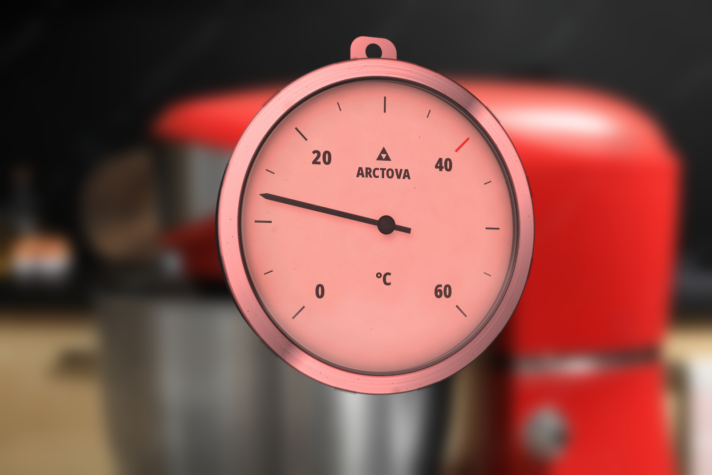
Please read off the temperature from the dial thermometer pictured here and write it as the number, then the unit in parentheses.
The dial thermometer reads 12.5 (°C)
